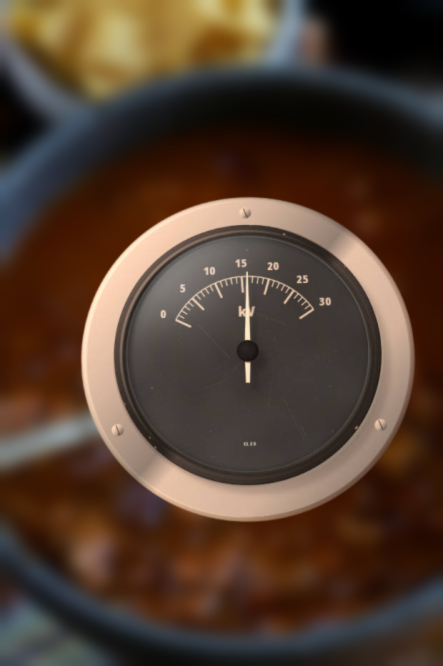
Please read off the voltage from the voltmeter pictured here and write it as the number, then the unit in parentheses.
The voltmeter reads 16 (kV)
